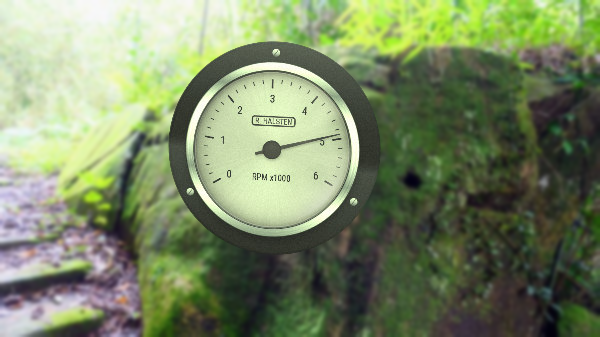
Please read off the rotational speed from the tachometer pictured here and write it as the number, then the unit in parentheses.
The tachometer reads 4900 (rpm)
